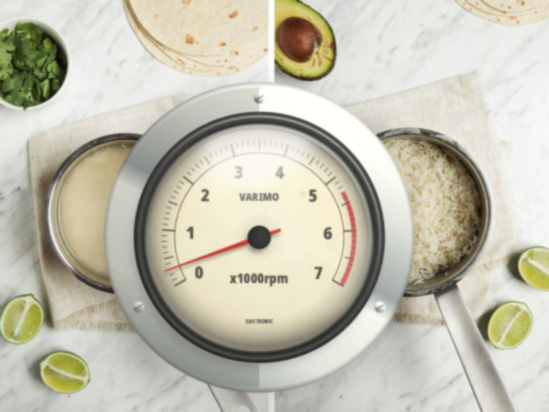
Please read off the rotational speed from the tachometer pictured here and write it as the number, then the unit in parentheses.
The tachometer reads 300 (rpm)
